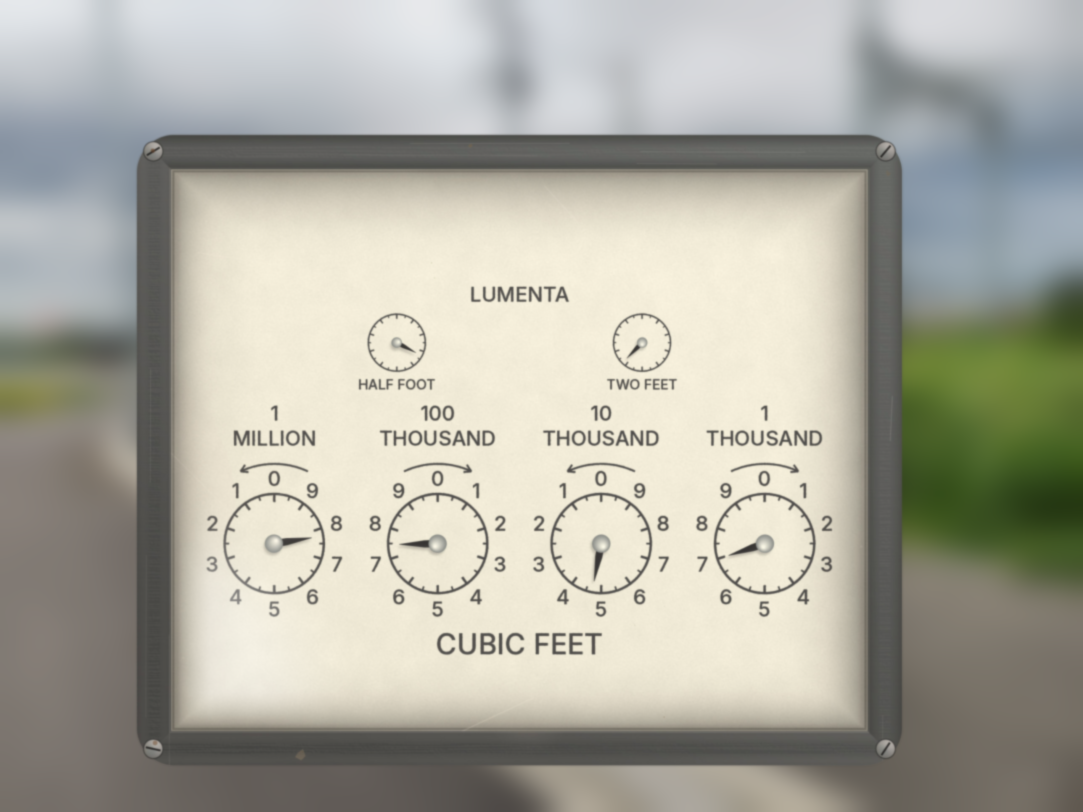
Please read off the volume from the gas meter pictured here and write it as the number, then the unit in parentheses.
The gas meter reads 774700 (ft³)
